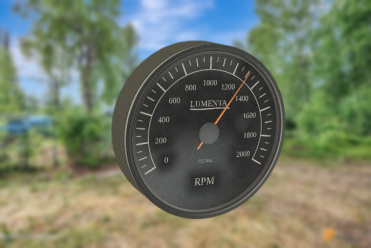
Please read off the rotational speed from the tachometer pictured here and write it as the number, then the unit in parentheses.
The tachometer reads 1300 (rpm)
